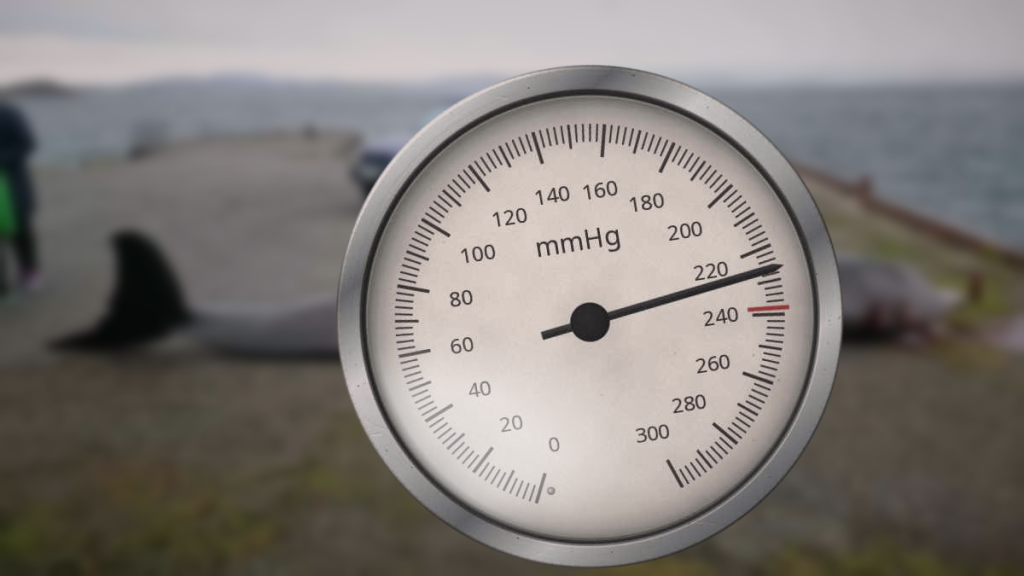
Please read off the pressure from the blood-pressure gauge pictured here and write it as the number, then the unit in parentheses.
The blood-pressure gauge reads 226 (mmHg)
